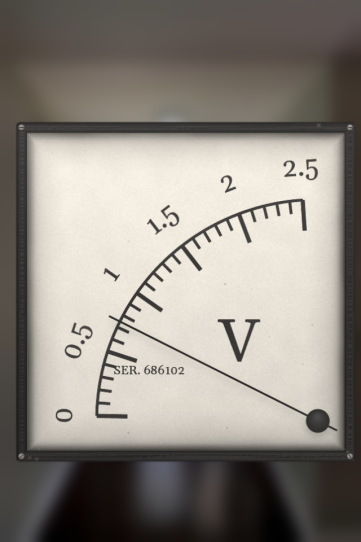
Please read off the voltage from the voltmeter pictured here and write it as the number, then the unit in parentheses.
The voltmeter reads 0.75 (V)
